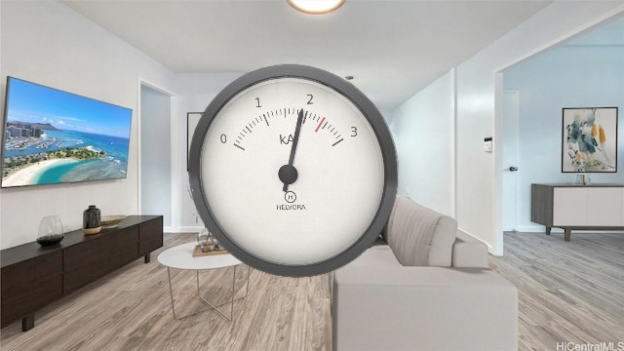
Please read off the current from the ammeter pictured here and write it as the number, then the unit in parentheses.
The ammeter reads 1.9 (kA)
